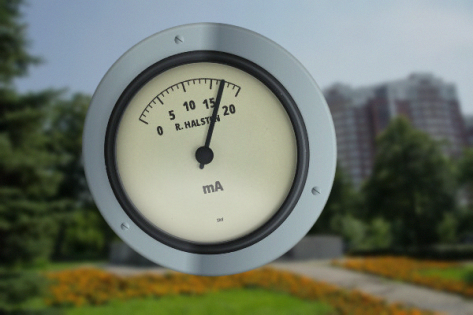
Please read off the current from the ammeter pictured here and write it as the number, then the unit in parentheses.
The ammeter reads 17 (mA)
